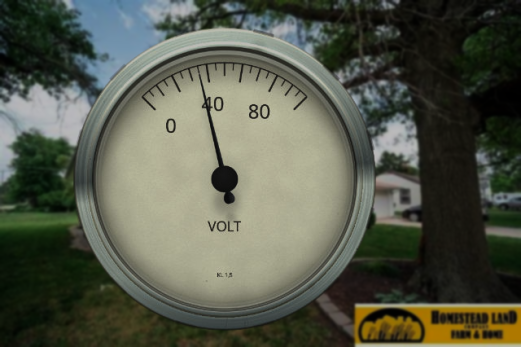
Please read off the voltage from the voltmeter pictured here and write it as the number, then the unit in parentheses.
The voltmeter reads 35 (V)
